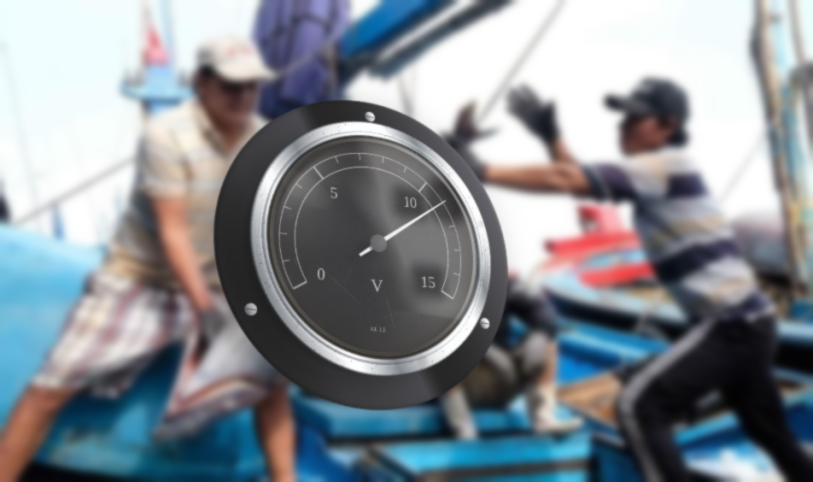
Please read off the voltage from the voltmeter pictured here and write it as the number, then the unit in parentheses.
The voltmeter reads 11 (V)
